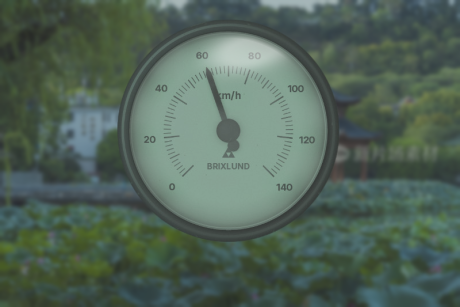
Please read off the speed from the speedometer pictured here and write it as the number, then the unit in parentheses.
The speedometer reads 60 (km/h)
